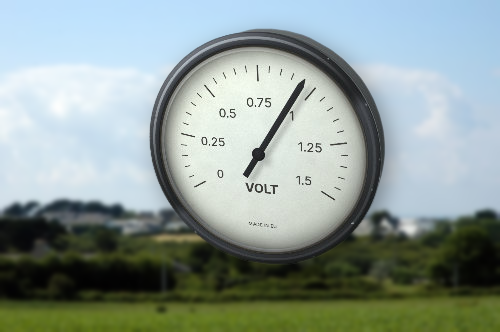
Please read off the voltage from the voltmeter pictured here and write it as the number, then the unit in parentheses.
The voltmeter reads 0.95 (V)
